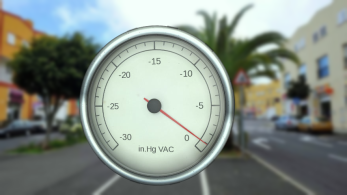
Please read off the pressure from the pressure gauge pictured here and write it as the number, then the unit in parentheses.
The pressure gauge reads -1 (inHg)
